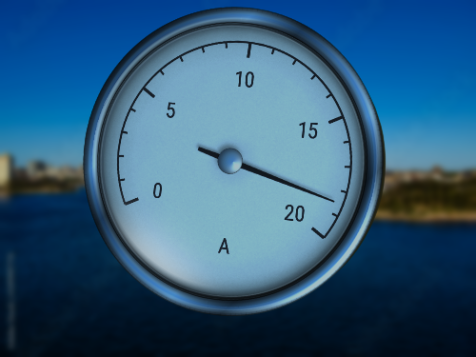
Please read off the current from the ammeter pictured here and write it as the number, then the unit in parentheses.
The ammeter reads 18.5 (A)
